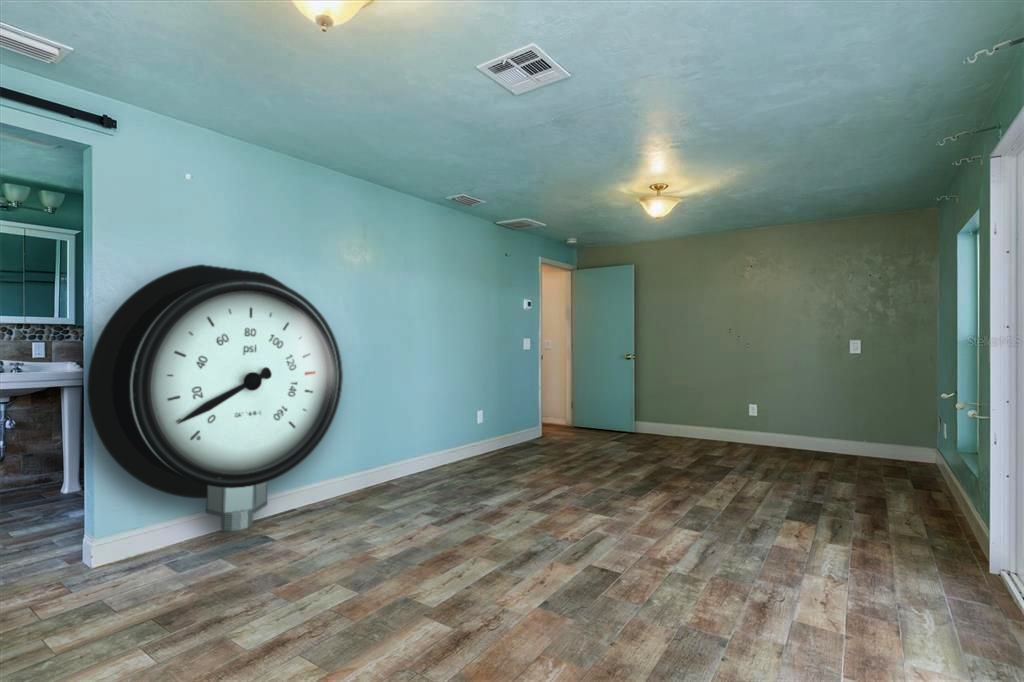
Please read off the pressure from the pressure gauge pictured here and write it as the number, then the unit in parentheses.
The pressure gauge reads 10 (psi)
